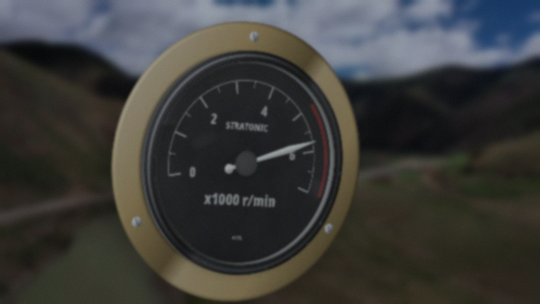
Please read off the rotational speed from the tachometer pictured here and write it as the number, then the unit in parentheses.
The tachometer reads 5750 (rpm)
